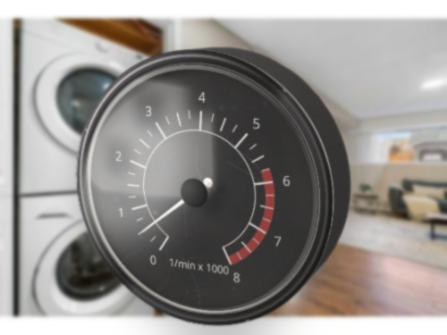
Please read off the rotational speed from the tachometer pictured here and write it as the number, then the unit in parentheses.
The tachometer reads 500 (rpm)
